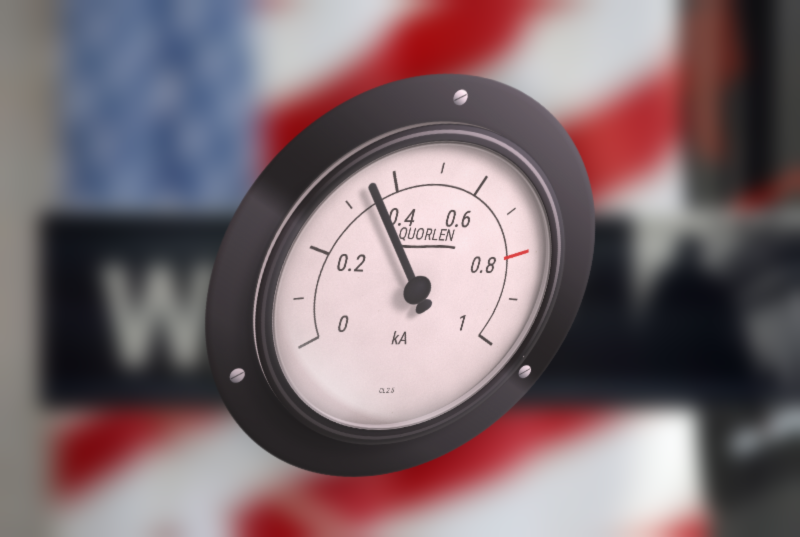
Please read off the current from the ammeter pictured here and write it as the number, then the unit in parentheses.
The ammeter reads 0.35 (kA)
